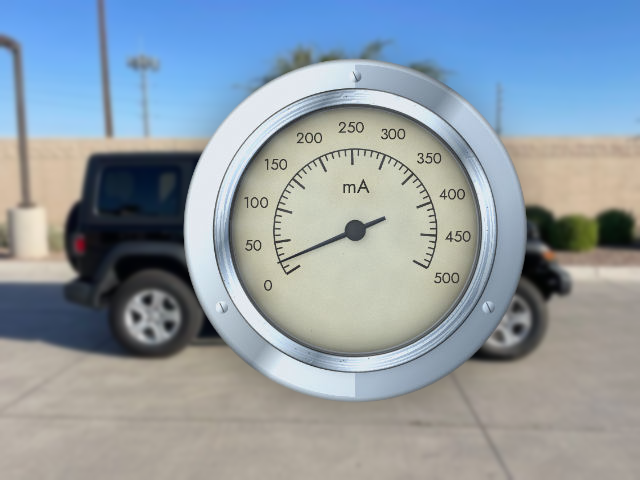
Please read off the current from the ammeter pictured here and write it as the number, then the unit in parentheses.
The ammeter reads 20 (mA)
